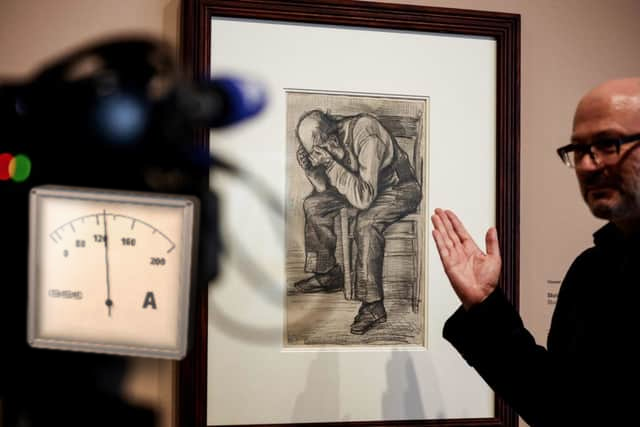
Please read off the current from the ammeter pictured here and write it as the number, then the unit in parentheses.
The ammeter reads 130 (A)
